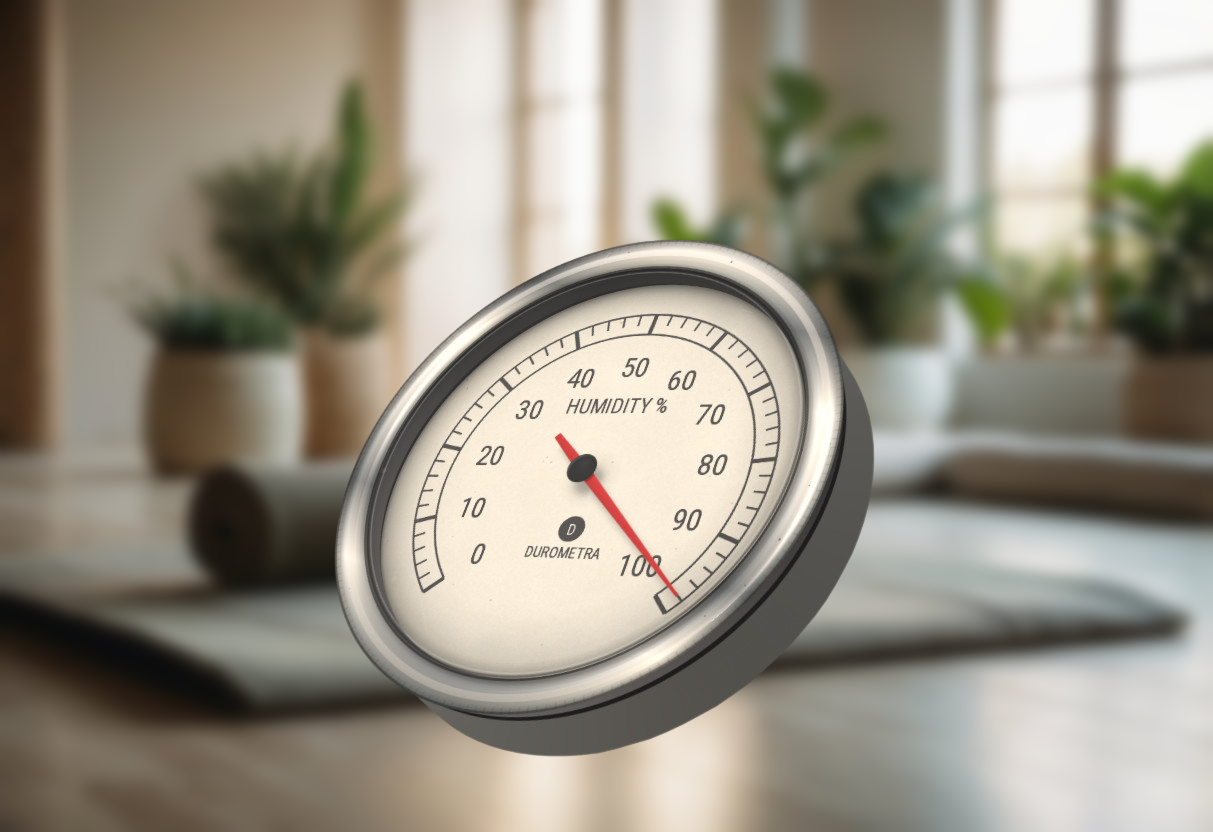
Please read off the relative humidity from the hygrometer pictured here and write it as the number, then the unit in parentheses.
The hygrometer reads 98 (%)
